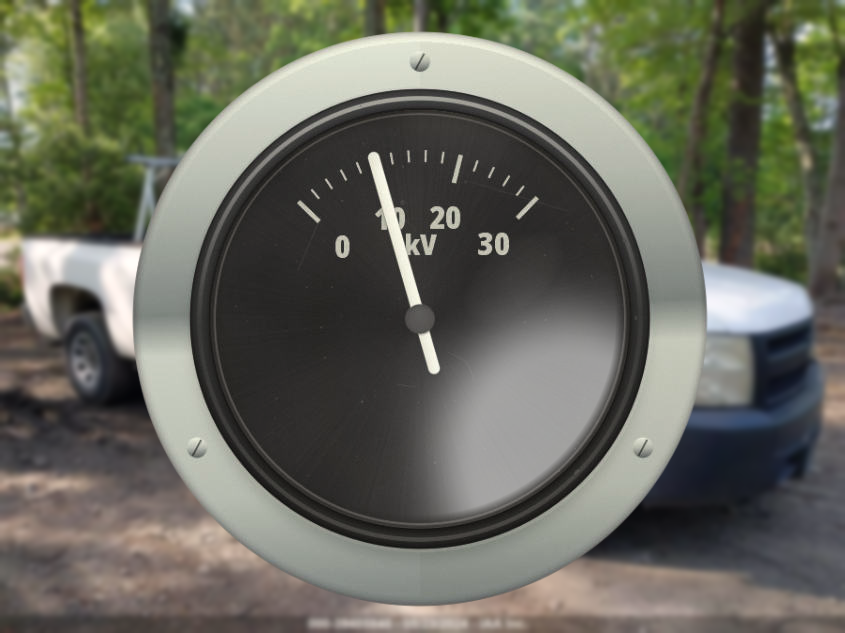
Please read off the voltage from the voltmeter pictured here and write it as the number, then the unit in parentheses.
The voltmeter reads 10 (kV)
